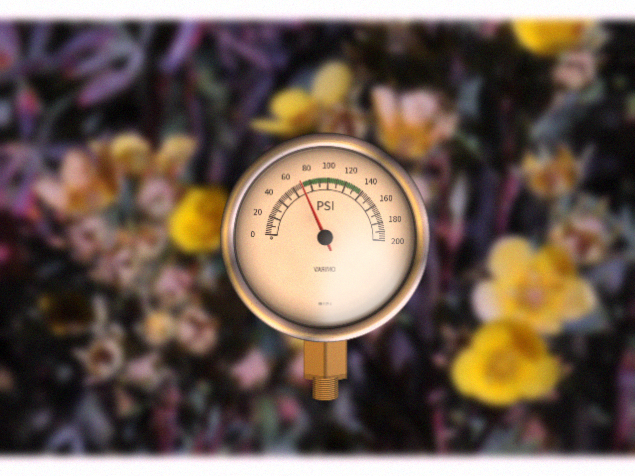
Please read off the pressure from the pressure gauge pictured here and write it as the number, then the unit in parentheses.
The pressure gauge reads 70 (psi)
